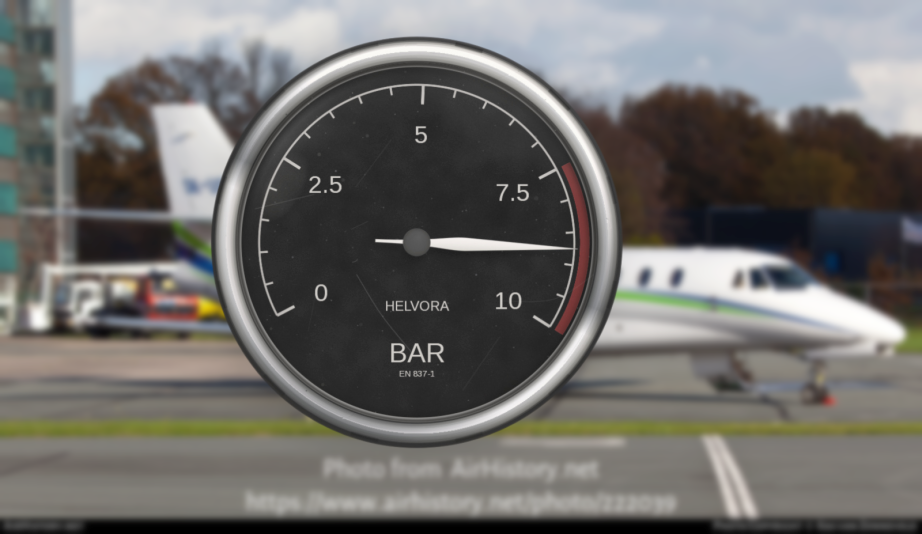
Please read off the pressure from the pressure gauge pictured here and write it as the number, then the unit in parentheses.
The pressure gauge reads 8.75 (bar)
